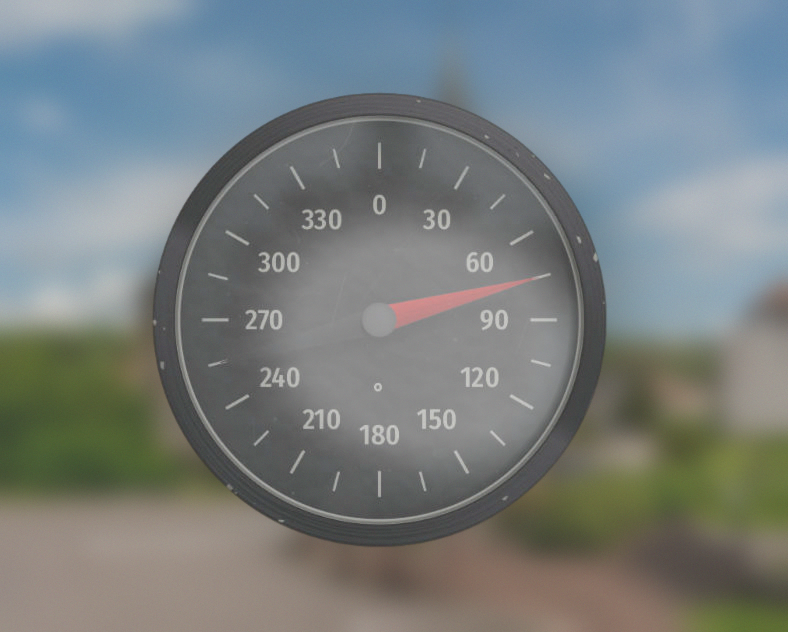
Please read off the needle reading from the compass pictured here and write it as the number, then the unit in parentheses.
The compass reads 75 (°)
